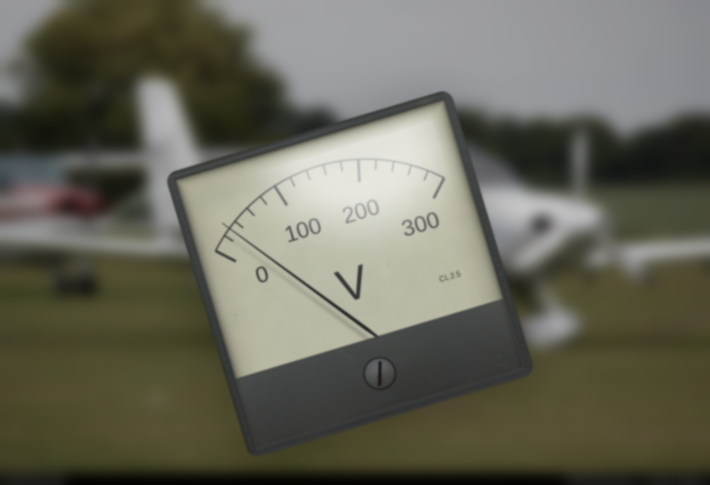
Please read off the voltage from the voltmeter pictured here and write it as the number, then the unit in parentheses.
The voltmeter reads 30 (V)
